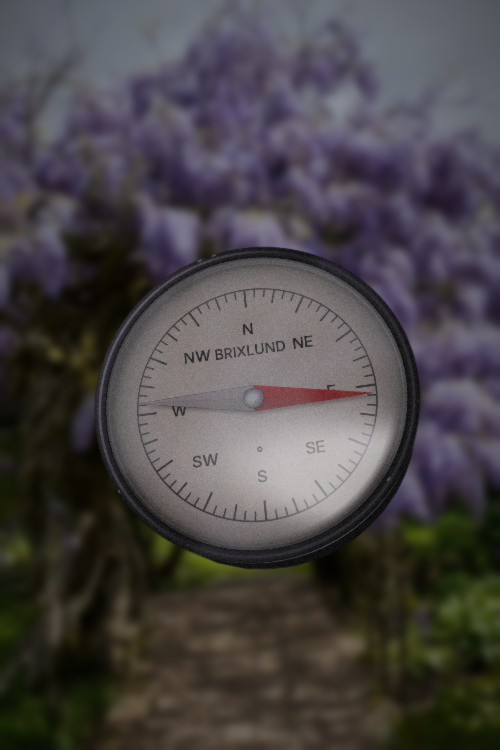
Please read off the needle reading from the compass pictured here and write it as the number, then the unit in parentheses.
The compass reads 95 (°)
